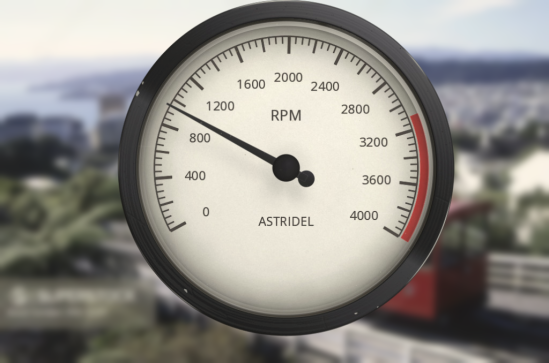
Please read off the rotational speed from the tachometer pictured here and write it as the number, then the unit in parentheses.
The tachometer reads 950 (rpm)
